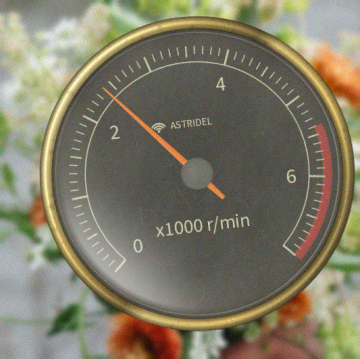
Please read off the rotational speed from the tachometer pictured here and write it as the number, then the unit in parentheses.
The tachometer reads 2400 (rpm)
